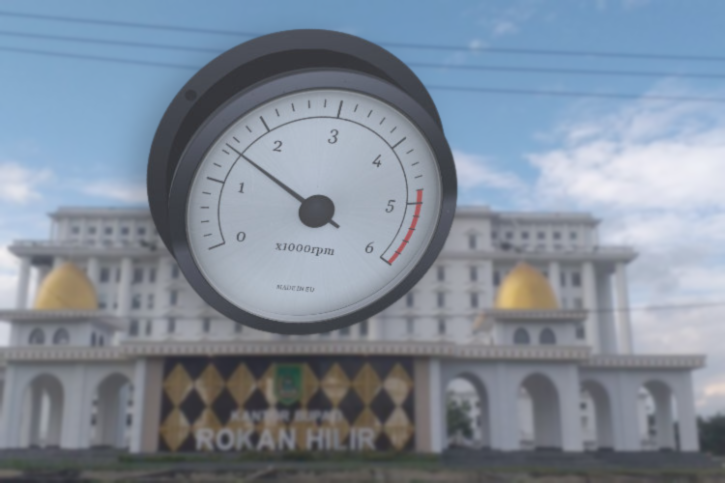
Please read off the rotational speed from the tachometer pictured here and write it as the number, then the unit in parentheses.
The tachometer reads 1500 (rpm)
